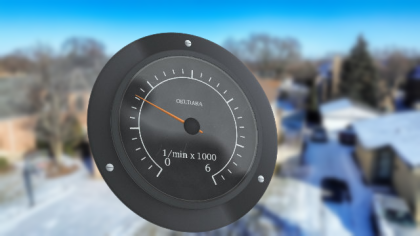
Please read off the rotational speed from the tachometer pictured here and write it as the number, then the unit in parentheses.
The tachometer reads 1600 (rpm)
